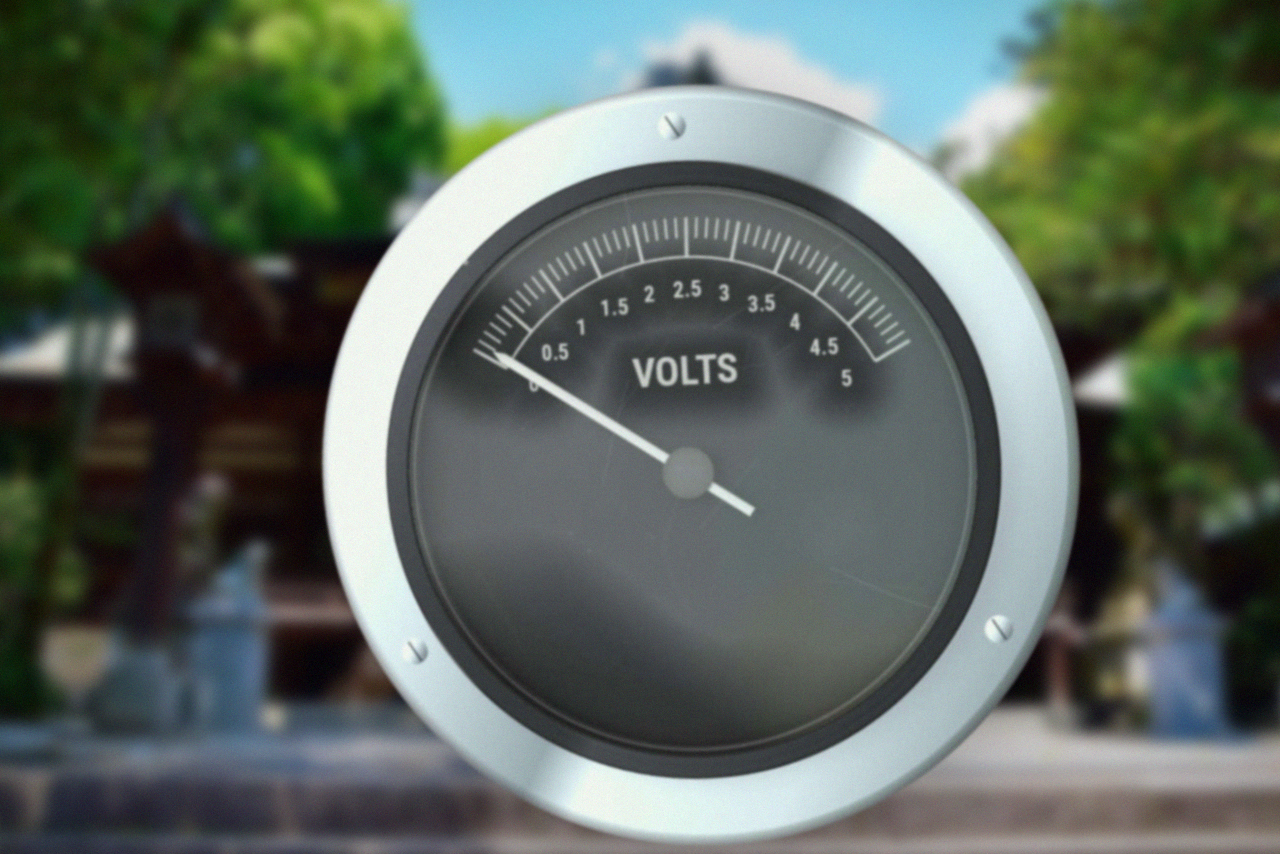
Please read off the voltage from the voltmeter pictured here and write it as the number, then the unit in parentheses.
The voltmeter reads 0.1 (V)
